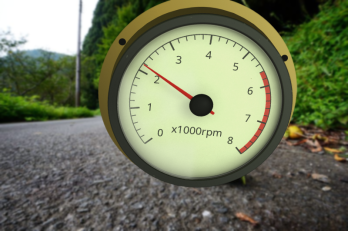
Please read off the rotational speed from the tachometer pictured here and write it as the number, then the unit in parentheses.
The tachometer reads 2200 (rpm)
